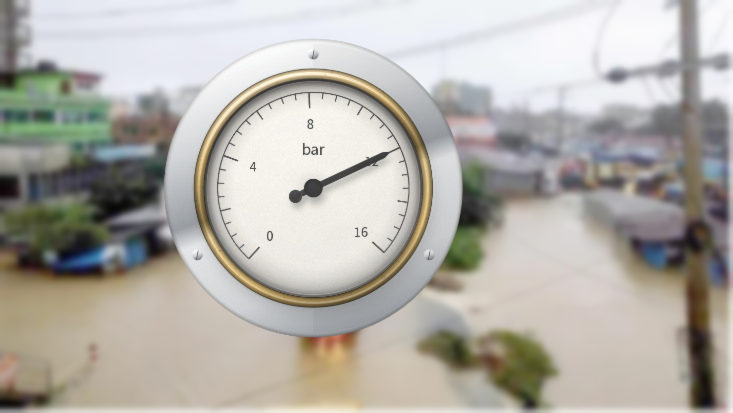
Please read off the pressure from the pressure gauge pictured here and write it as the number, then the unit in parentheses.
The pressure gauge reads 12 (bar)
